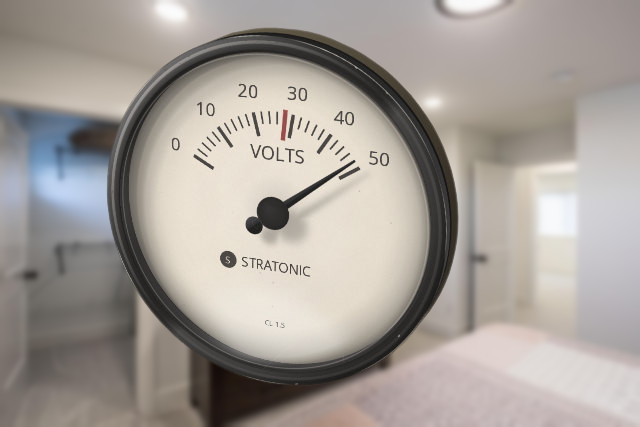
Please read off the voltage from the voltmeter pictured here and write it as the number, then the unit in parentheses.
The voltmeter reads 48 (V)
